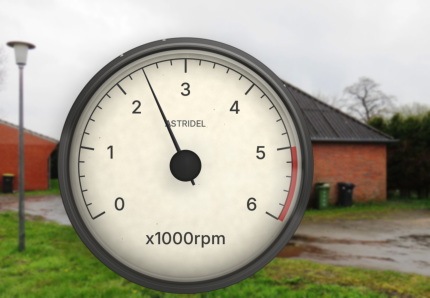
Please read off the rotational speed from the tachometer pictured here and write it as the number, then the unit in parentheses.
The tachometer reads 2400 (rpm)
